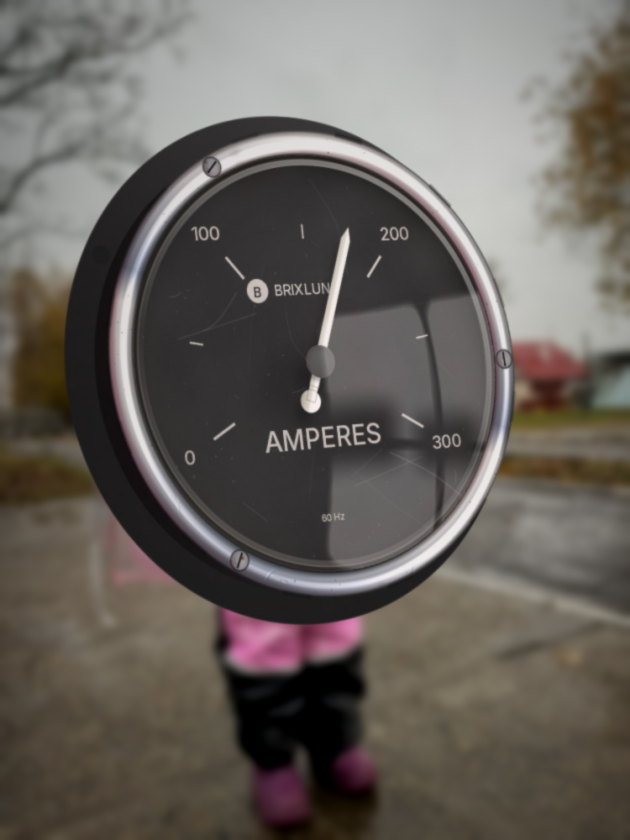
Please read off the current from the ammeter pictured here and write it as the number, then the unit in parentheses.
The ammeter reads 175 (A)
